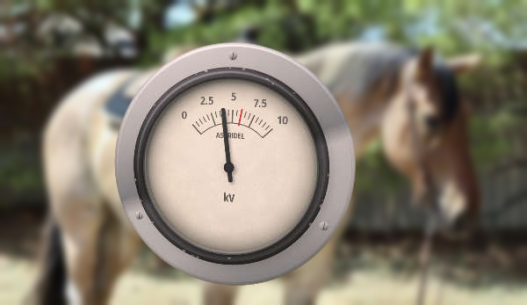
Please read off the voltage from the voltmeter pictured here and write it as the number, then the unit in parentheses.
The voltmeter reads 4 (kV)
